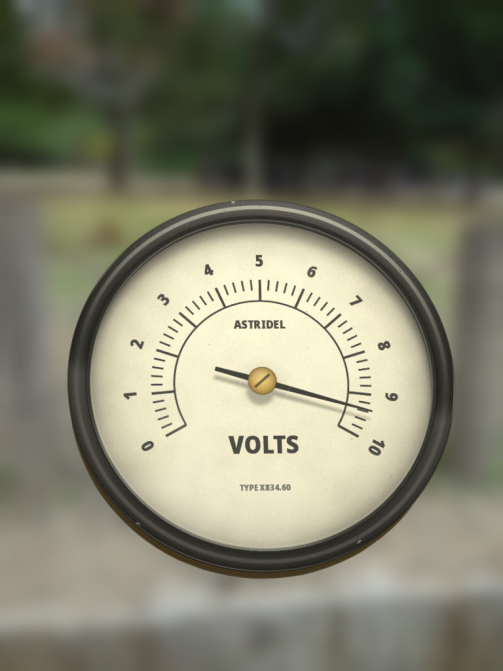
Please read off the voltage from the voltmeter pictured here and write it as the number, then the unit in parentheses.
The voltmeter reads 9.4 (V)
